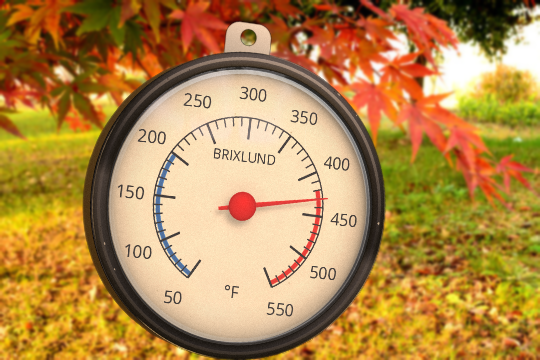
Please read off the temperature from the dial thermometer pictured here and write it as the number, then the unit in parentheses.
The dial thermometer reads 430 (°F)
